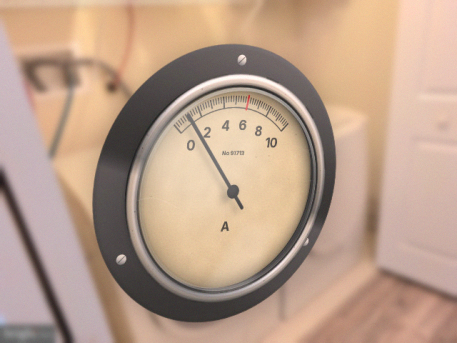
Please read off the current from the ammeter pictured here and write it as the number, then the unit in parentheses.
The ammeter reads 1 (A)
